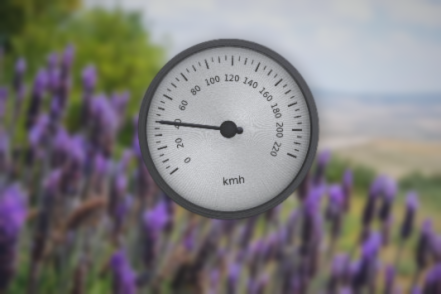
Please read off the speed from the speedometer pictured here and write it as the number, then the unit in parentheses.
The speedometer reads 40 (km/h)
